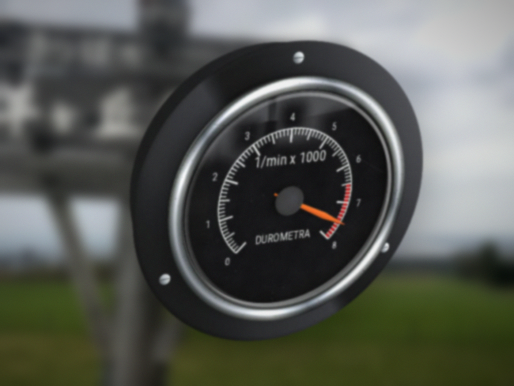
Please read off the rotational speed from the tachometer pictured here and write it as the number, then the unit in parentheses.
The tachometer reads 7500 (rpm)
